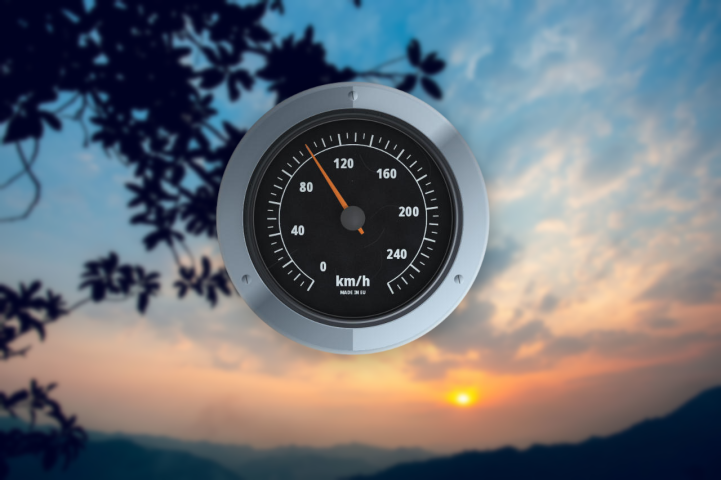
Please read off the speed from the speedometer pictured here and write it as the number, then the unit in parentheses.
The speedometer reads 100 (km/h)
